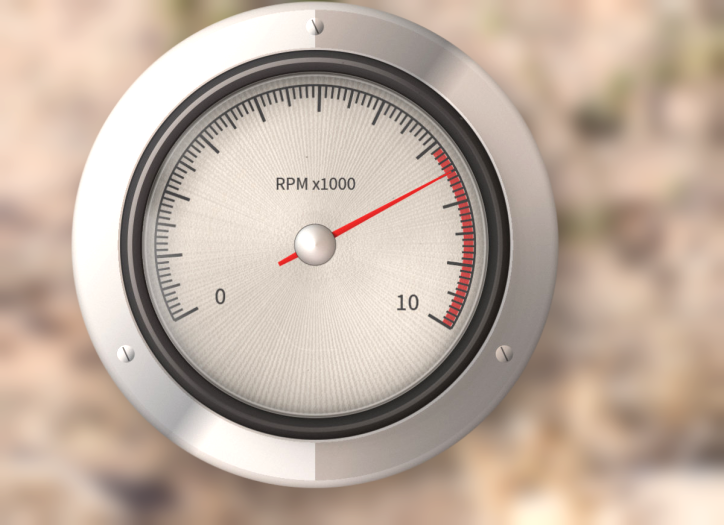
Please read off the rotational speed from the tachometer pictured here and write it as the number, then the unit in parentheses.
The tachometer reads 7500 (rpm)
